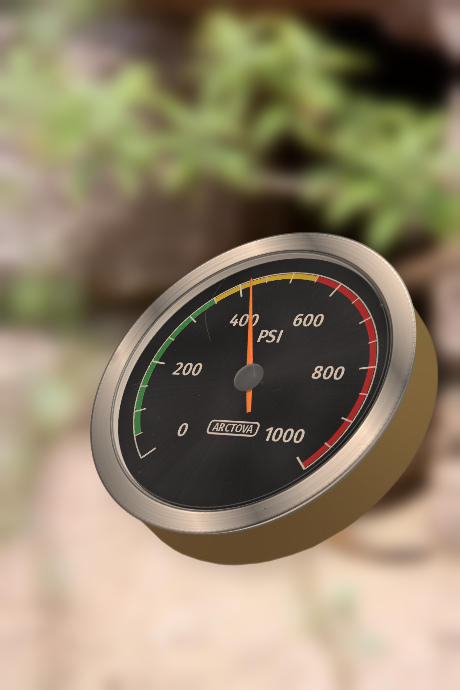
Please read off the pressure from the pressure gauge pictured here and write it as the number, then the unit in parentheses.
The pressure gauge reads 425 (psi)
